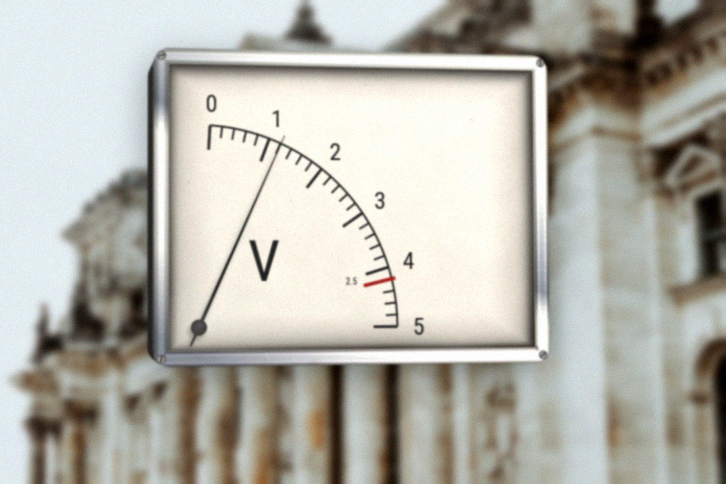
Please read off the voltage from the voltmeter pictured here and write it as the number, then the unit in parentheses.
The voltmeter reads 1.2 (V)
